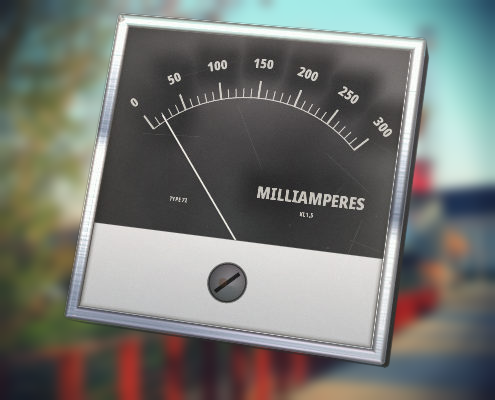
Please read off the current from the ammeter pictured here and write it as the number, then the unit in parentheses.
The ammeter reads 20 (mA)
